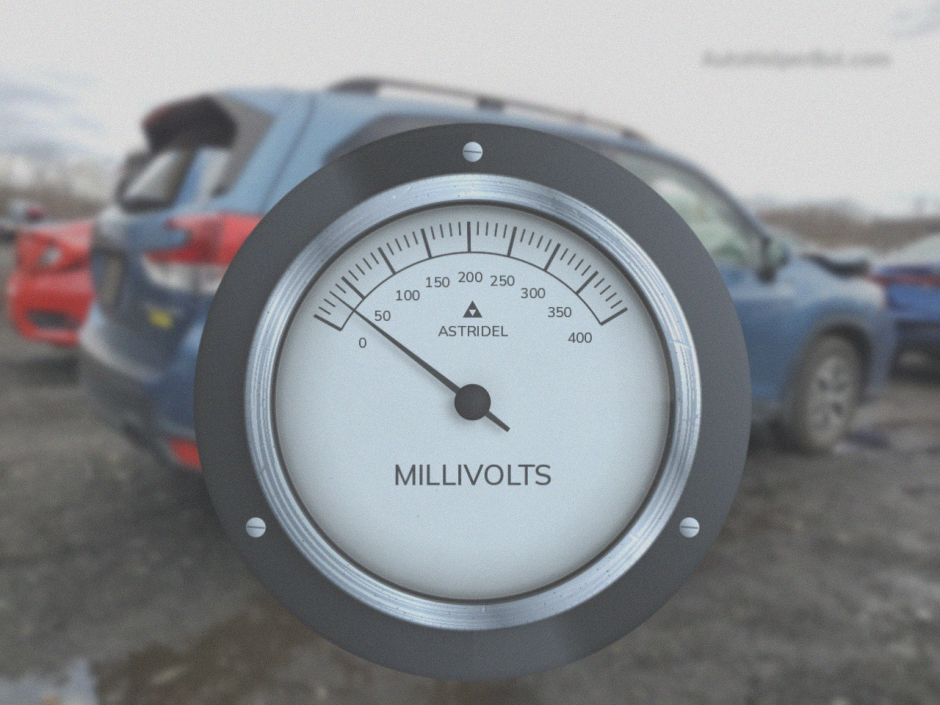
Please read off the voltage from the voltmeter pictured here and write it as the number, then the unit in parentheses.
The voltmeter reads 30 (mV)
